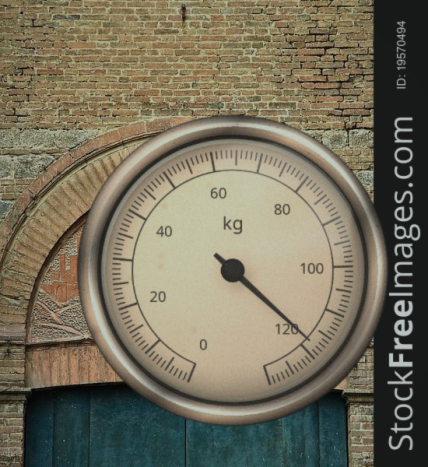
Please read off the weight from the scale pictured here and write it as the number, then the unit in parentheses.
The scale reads 118 (kg)
